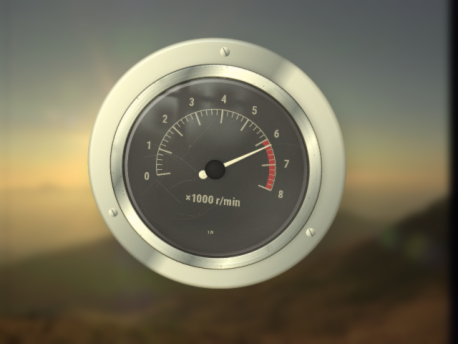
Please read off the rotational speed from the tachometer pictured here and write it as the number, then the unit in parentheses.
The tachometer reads 6200 (rpm)
